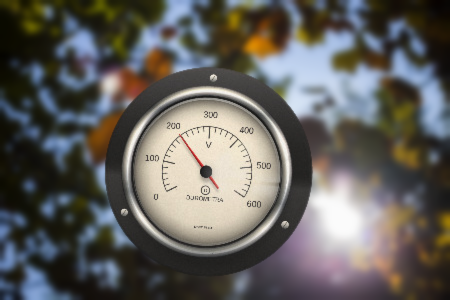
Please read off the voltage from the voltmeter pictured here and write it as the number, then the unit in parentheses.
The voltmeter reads 200 (V)
